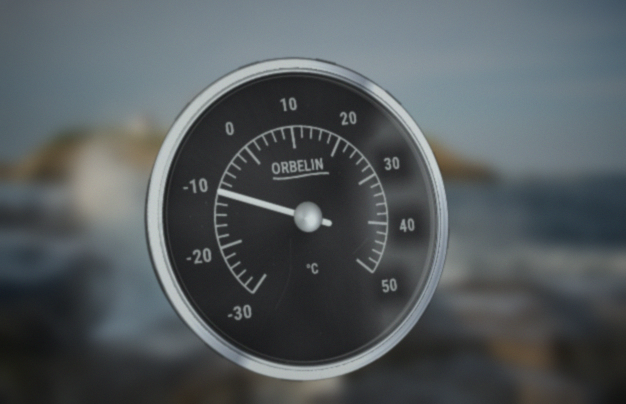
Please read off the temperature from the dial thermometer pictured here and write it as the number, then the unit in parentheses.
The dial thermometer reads -10 (°C)
